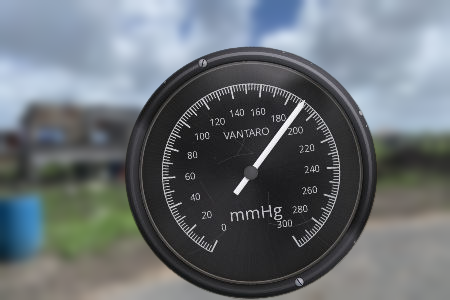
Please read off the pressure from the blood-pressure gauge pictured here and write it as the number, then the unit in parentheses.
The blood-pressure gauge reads 190 (mmHg)
